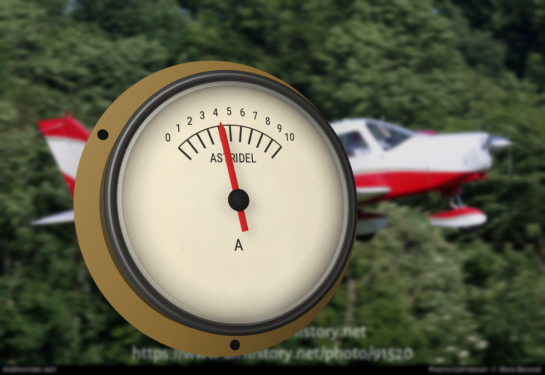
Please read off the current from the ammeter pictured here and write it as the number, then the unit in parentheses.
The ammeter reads 4 (A)
